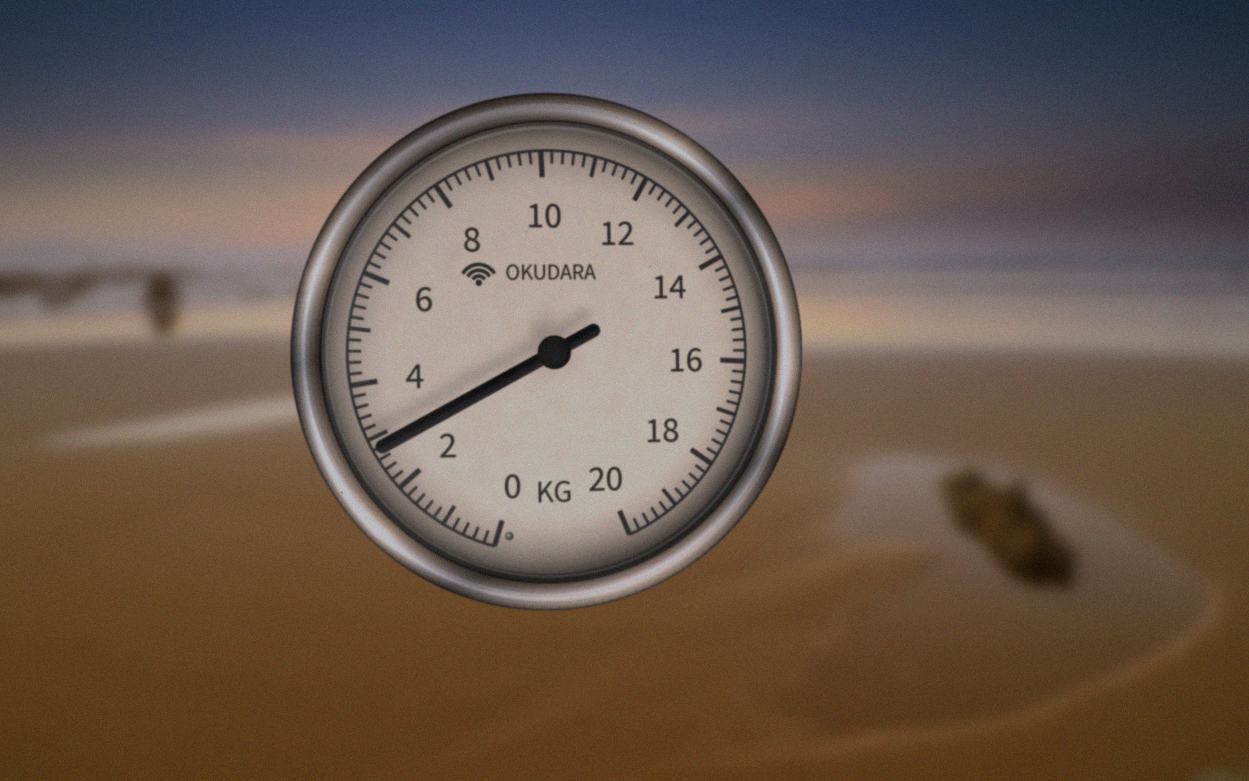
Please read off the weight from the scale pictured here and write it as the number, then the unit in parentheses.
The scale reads 2.8 (kg)
